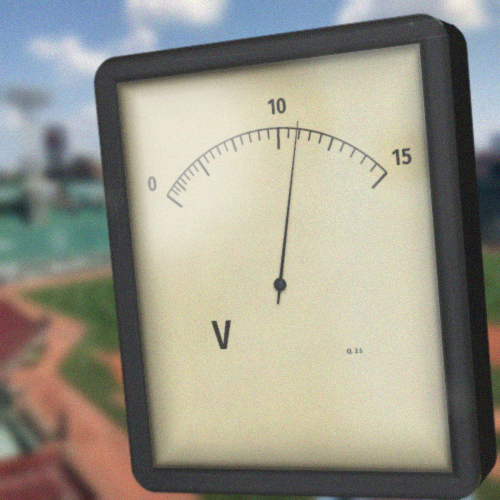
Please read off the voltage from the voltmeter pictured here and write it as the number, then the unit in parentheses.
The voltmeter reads 11 (V)
